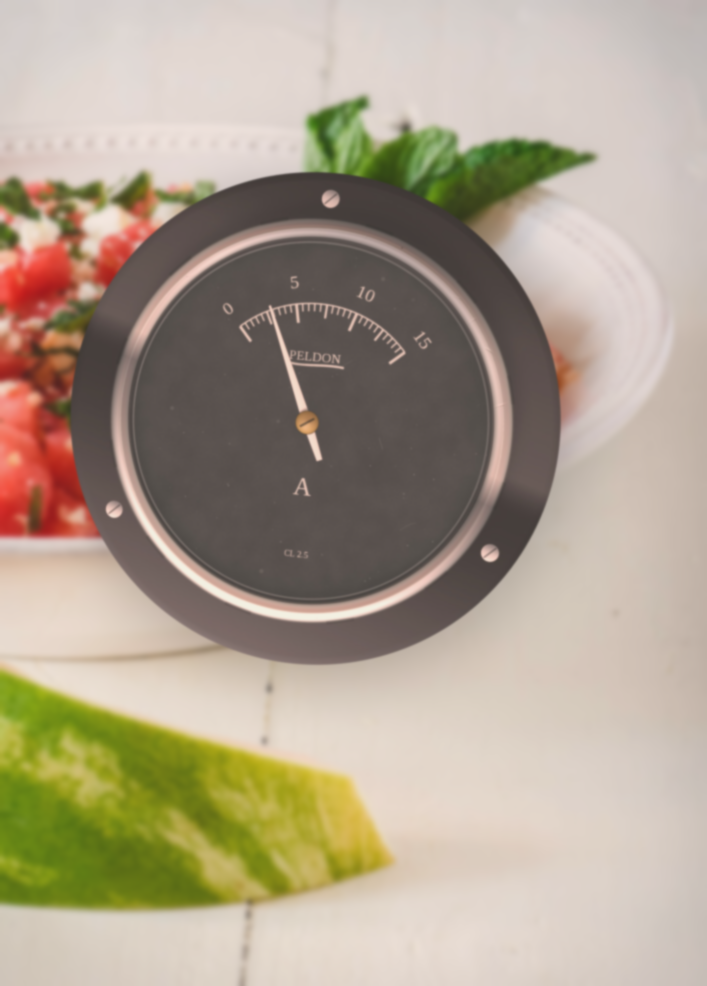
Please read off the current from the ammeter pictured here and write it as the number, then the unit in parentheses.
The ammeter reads 3 (A)
